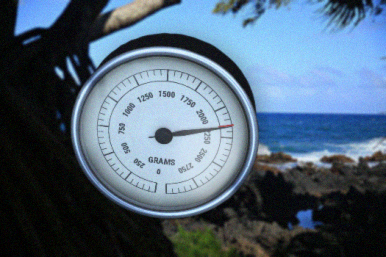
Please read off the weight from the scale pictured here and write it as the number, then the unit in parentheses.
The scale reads 2150 (g)
